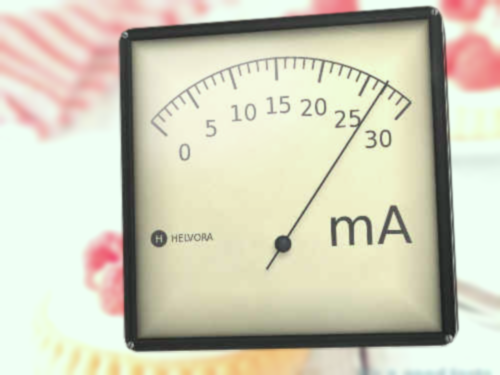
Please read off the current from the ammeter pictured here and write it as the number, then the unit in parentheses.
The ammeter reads 27 (mA)
